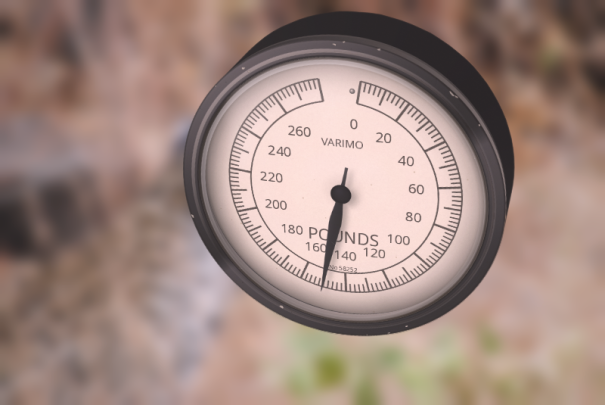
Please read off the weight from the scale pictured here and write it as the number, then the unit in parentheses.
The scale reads 150 (lb)
